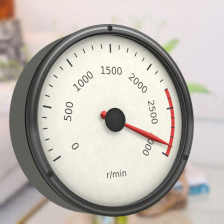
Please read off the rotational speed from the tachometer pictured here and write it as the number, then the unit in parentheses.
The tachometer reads 2900 (rpm)
